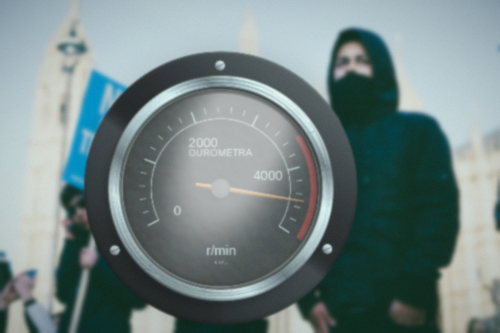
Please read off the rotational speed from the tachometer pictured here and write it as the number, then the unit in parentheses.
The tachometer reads 4500 (rpm)
